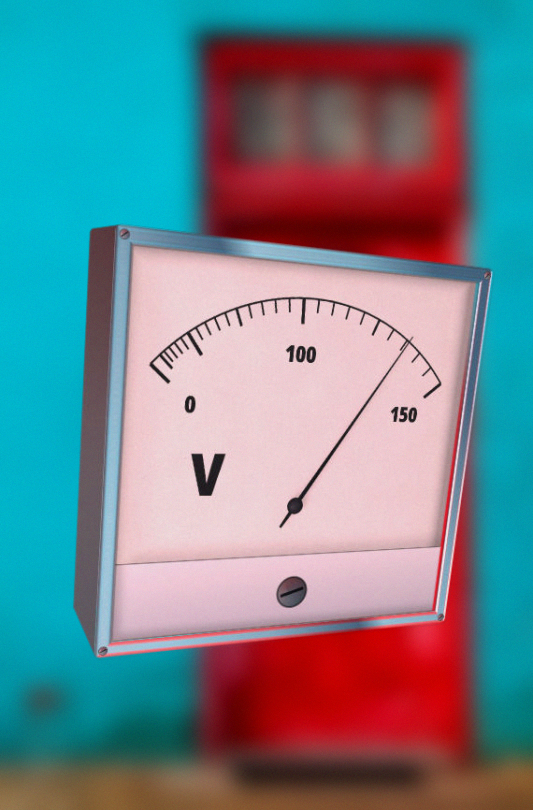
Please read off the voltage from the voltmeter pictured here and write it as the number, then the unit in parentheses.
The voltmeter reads 135 (V)
